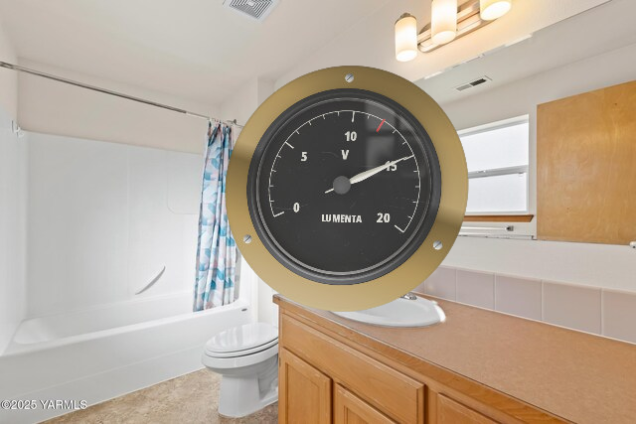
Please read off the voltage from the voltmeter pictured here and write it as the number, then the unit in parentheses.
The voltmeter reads 15 (V)
